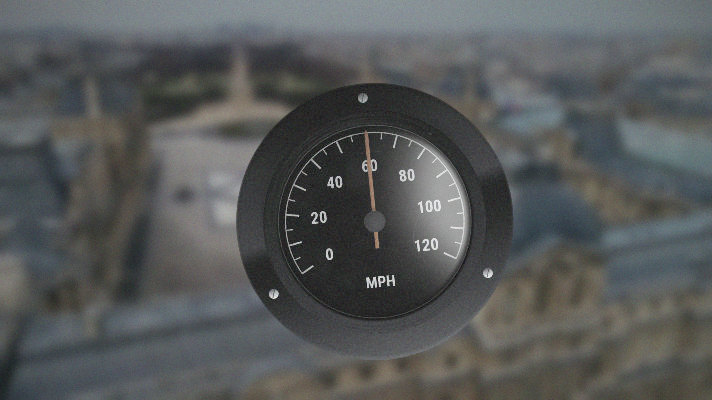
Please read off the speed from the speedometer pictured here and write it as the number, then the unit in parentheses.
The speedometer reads 60 (mph)
